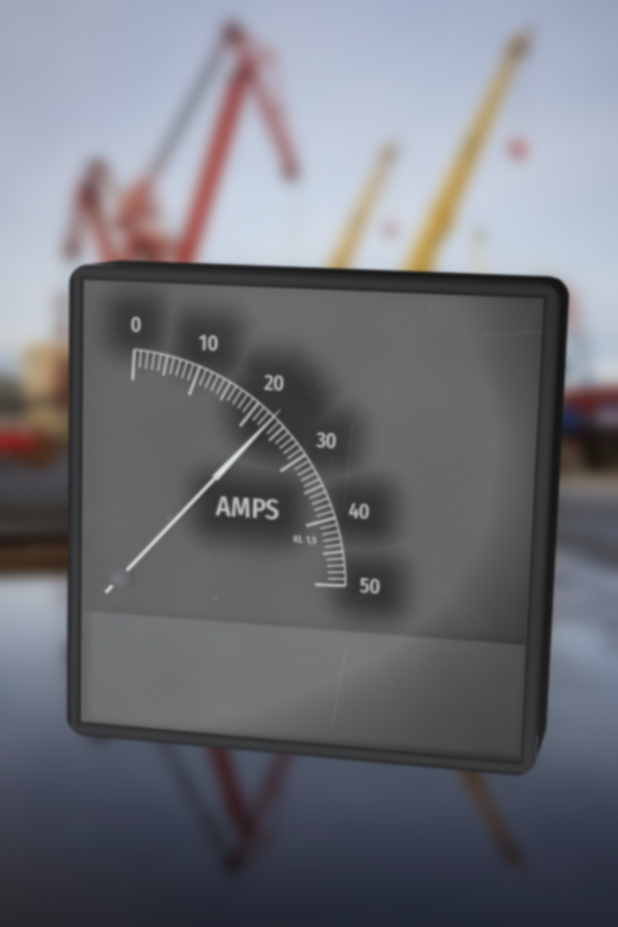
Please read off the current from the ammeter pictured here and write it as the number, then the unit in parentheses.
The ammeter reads 23 (A)
